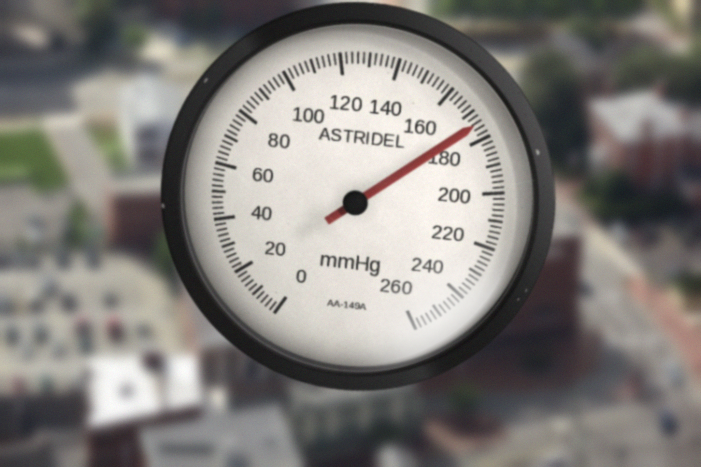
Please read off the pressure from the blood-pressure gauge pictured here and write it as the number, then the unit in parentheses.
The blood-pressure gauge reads 174 (mmHg)
